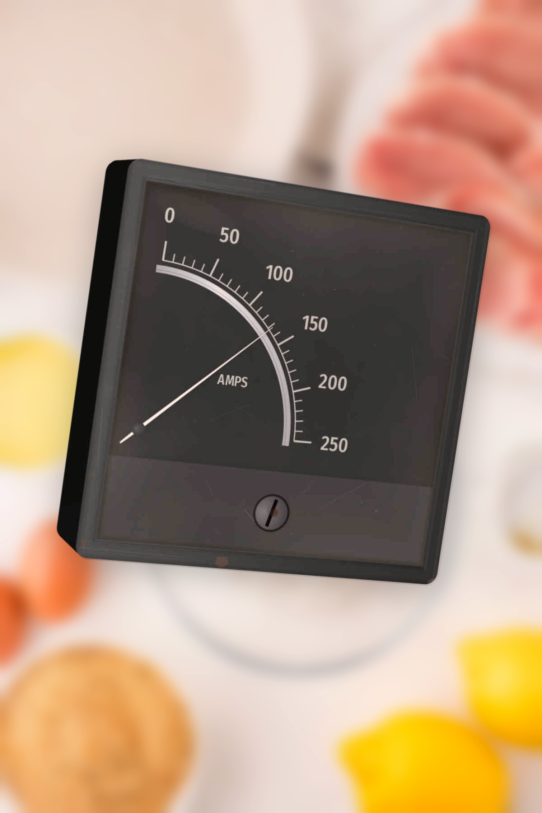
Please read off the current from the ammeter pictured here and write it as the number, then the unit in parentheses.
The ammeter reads 130 (A)
